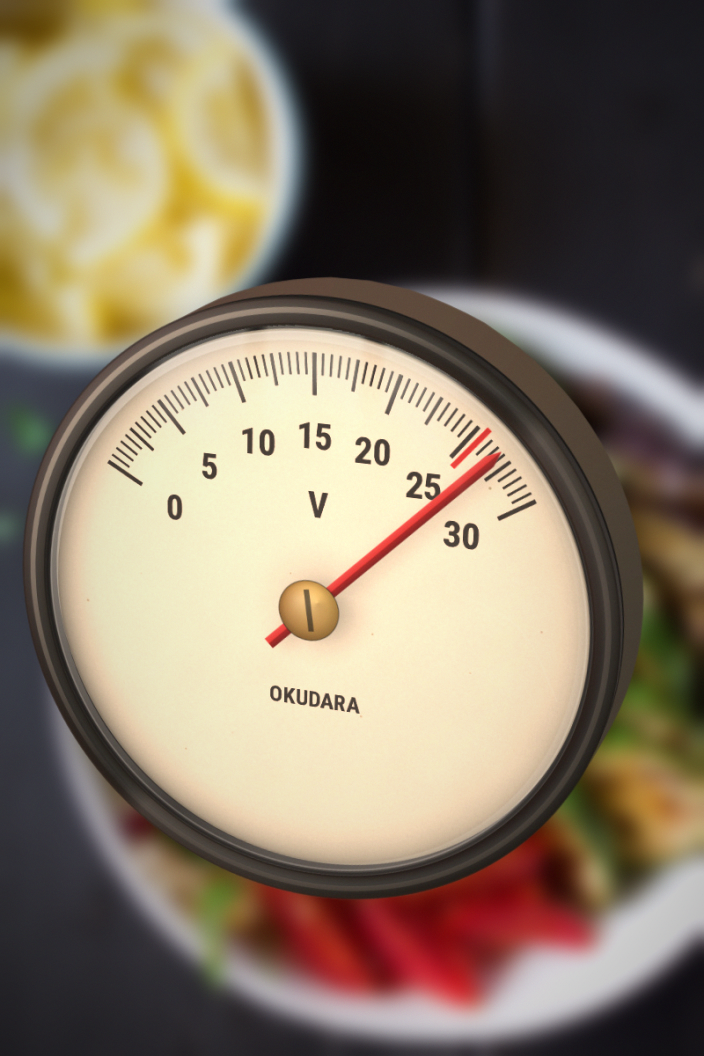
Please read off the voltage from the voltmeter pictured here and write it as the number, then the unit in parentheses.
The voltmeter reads 26.75 (V)
